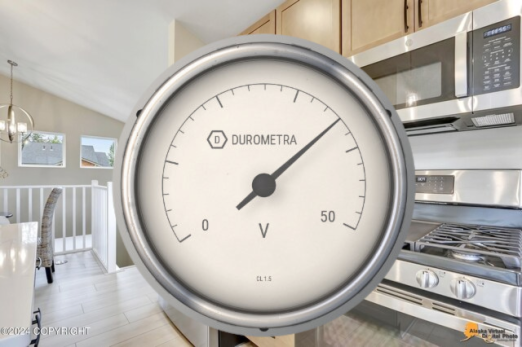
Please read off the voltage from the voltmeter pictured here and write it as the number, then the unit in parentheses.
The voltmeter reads 36 (V)
